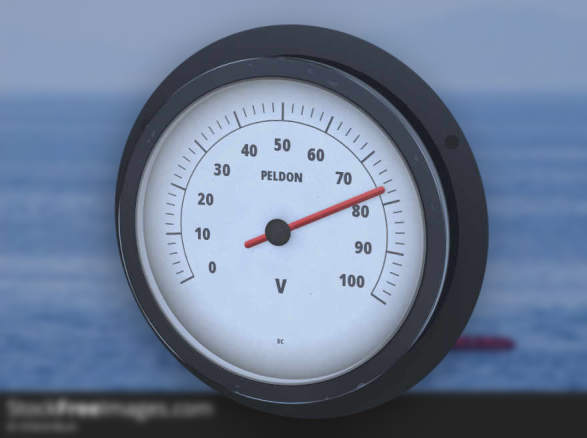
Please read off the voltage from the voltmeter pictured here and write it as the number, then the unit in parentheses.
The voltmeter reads 77 (V)
